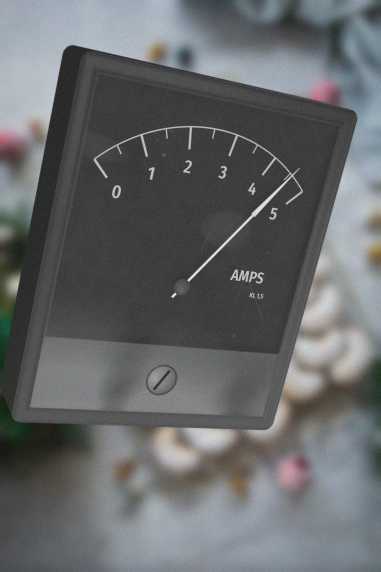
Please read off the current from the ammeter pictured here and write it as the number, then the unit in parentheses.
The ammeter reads 4.5 (A)
